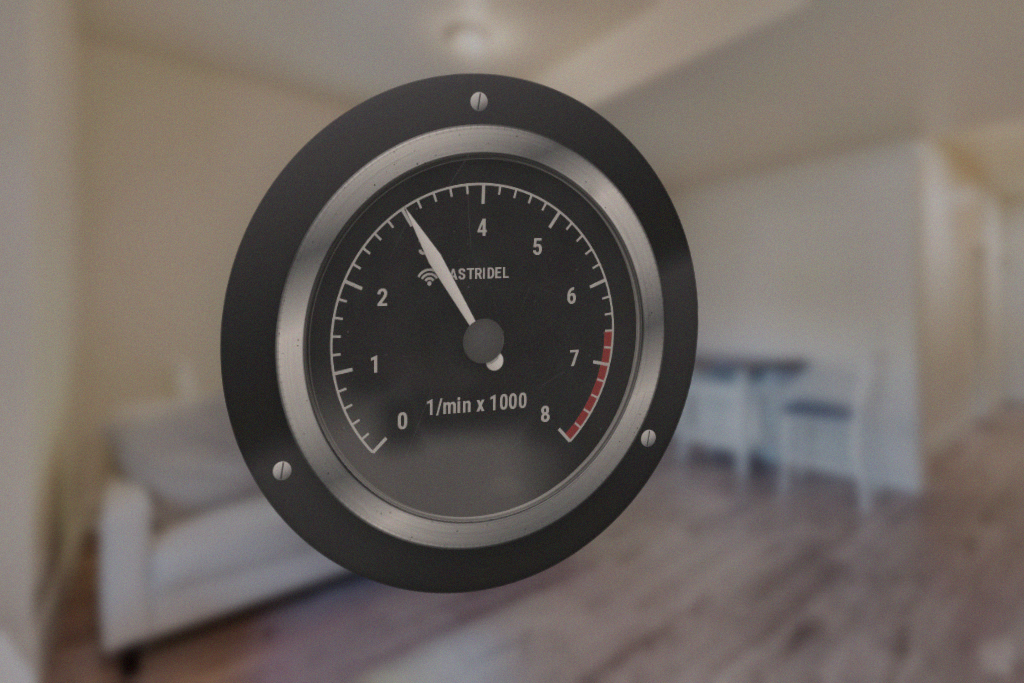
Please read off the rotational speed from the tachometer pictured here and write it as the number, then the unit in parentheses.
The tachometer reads 3000 (rpm)
